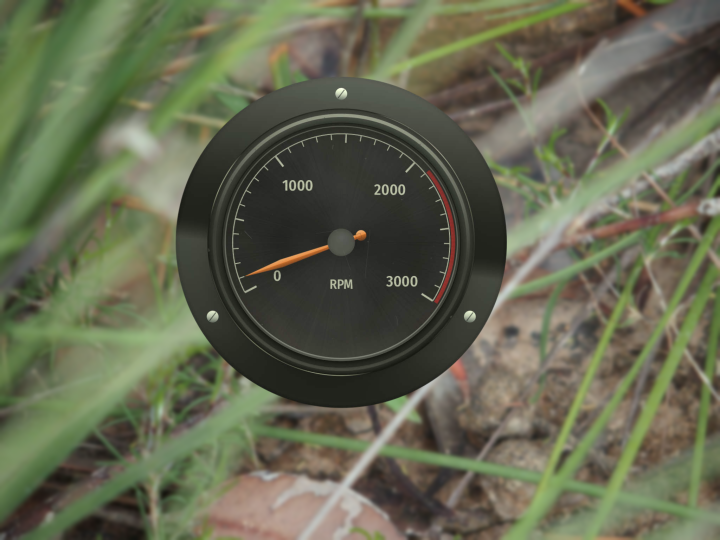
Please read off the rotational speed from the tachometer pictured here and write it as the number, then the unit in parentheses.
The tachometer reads 100 (rpm)
